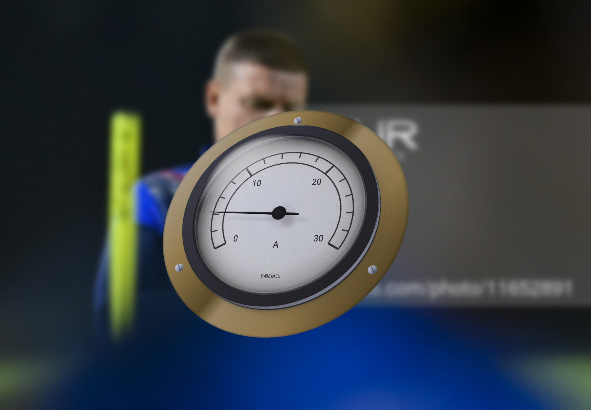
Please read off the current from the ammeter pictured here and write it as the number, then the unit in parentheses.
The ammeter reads 4 (A)
